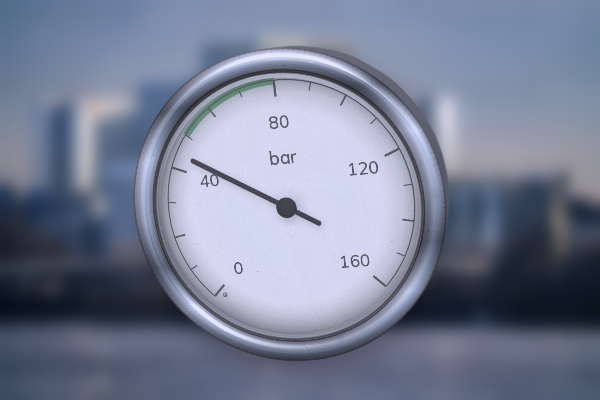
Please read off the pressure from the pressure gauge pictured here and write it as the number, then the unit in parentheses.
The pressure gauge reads 45 (bar)
